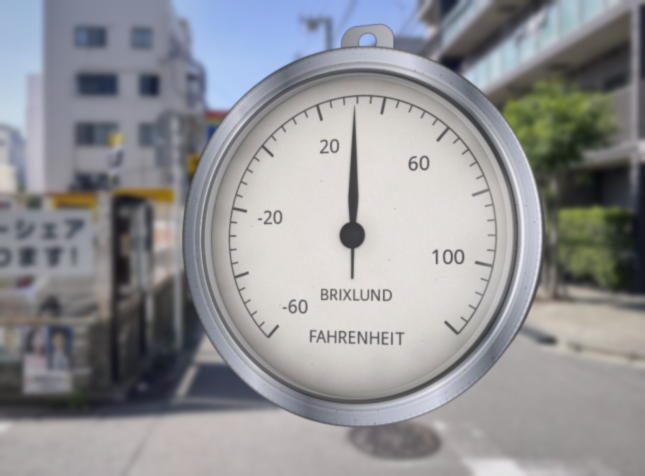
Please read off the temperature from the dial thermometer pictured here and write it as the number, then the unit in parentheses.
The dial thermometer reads 32 (°F)
